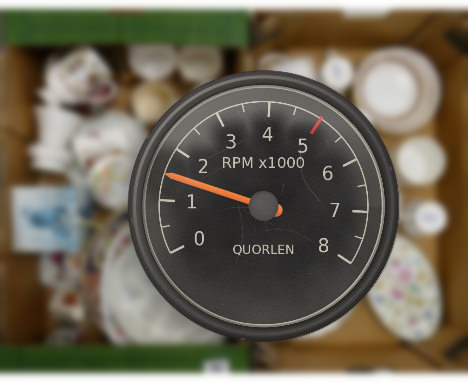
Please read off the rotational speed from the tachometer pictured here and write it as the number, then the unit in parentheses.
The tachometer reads 1500 (rpm)
